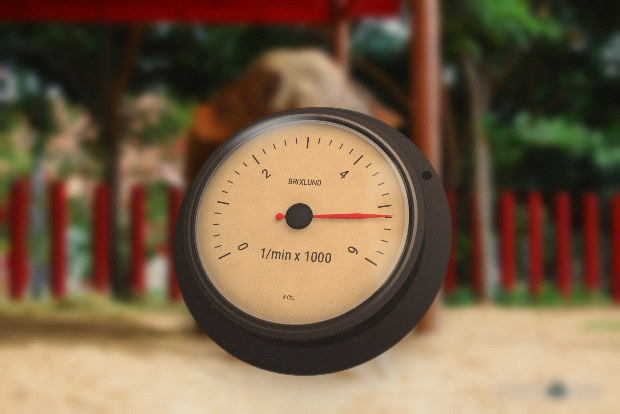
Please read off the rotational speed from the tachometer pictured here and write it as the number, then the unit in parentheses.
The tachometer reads 5200 (rpm)
